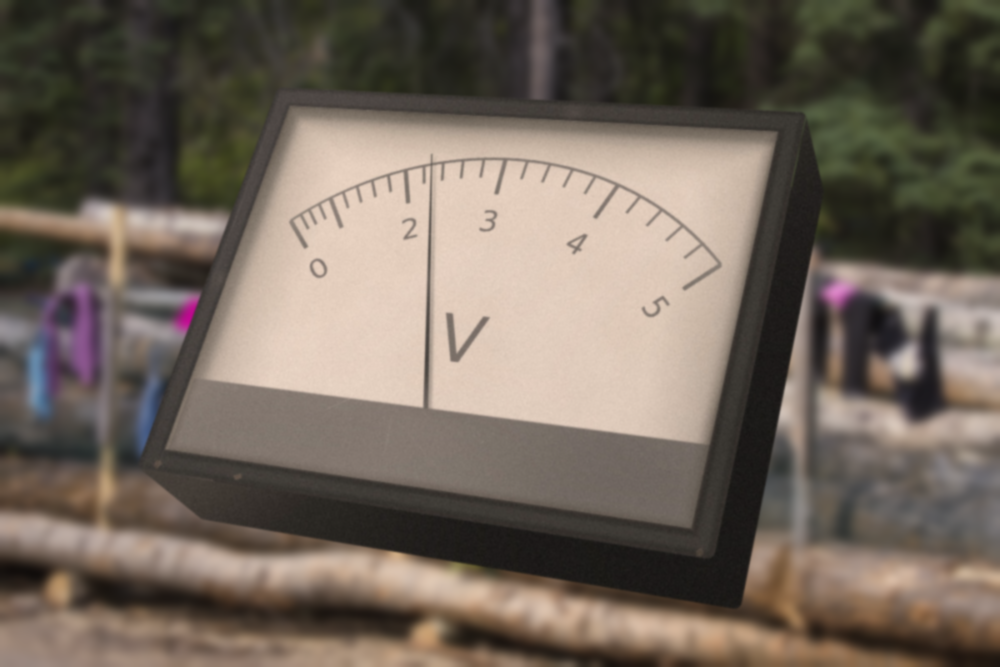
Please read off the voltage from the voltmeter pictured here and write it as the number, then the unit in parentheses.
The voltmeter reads 2.3 (V)
